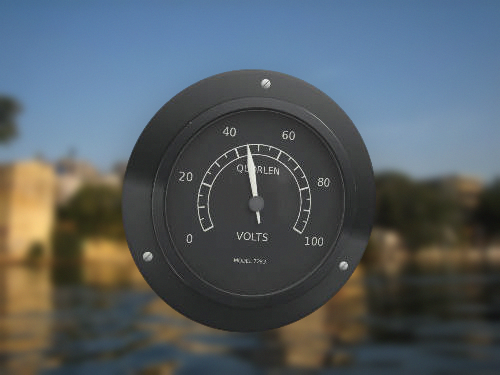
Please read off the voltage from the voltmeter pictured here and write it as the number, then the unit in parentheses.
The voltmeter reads 45 (V)
